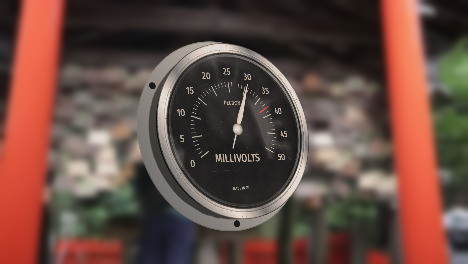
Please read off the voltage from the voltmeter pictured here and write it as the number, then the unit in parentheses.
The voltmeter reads 30 (mV)
